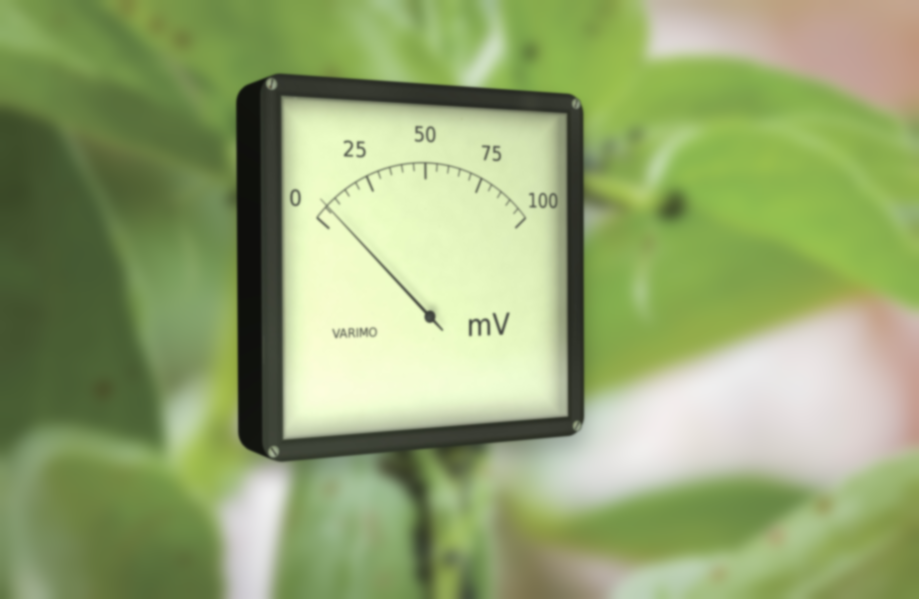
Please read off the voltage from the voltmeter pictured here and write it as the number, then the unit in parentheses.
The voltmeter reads 5 (mV)
